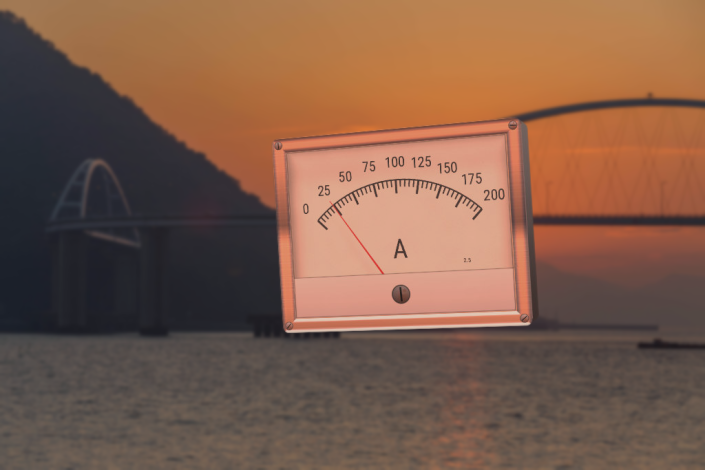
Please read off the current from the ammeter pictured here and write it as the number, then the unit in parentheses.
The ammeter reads 25 (A)
